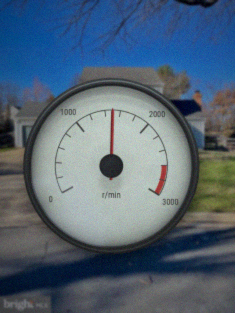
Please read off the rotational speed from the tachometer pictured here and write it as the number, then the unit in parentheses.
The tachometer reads 1500 (rpm)
